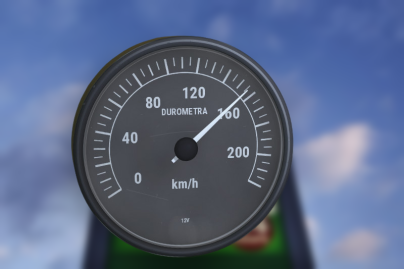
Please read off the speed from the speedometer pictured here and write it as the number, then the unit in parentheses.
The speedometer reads 155 (km/h)
